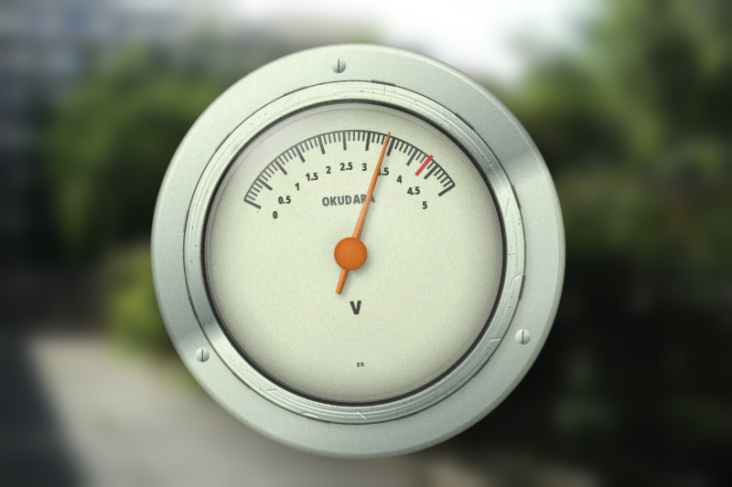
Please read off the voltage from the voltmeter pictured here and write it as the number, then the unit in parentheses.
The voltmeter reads 3.4 (V)
